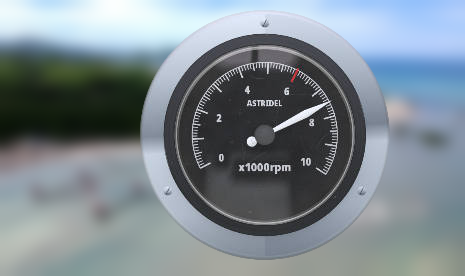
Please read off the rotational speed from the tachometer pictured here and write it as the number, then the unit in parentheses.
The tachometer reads 7500 (rpm)
